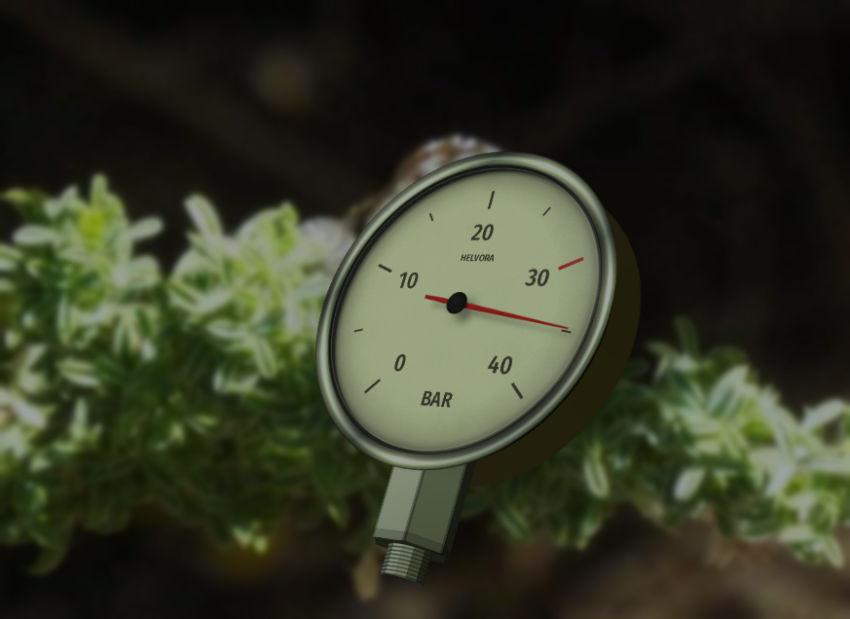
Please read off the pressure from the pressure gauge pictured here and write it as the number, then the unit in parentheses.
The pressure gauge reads 35 (bar)
